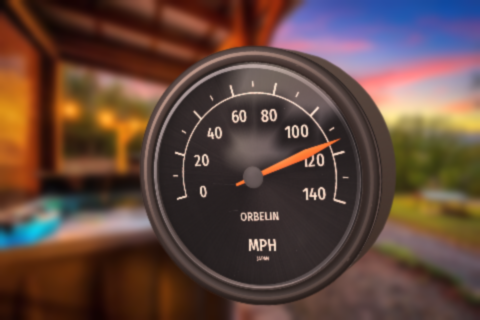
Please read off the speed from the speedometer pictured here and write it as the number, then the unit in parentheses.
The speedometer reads 115 (mph)
